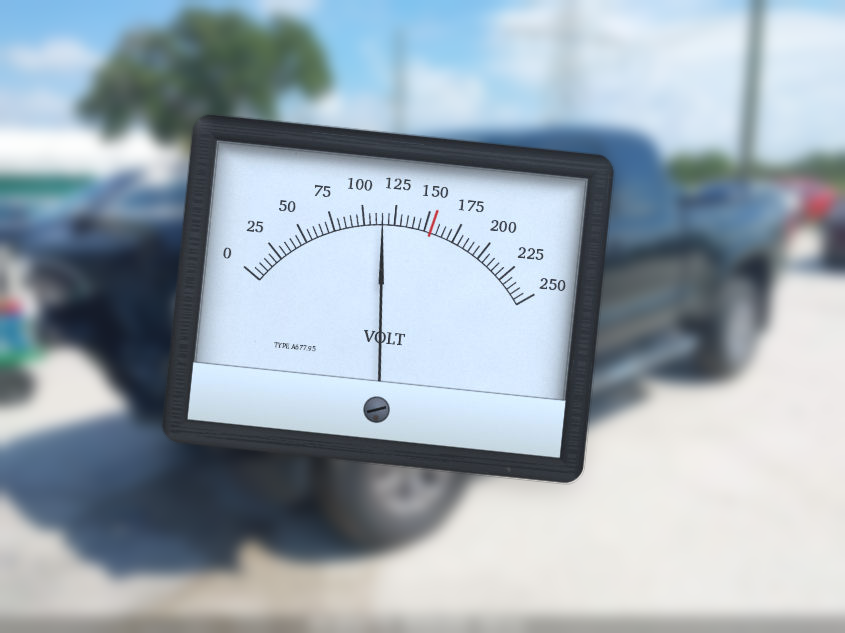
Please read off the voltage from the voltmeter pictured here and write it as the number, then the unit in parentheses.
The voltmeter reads 115 (V)
